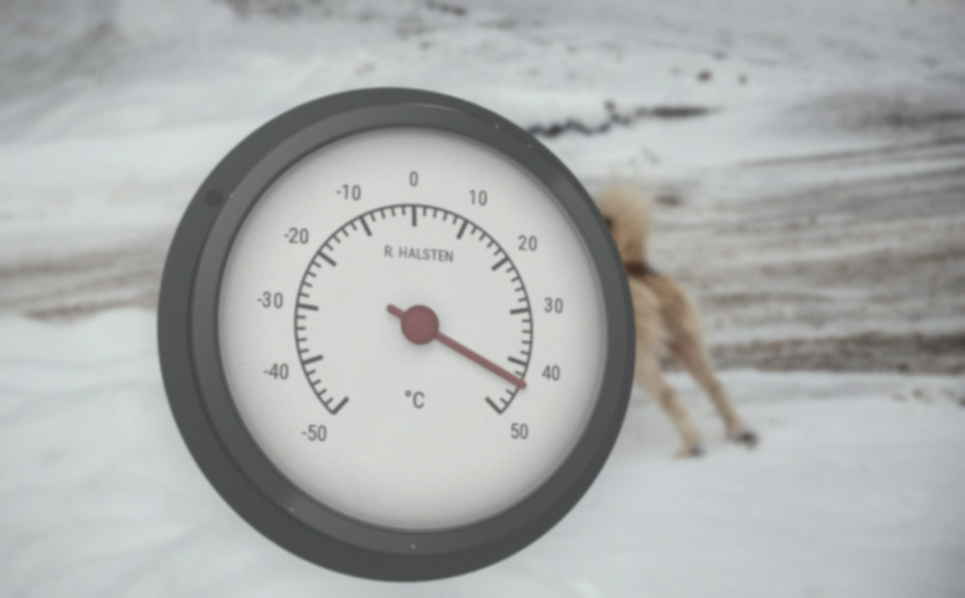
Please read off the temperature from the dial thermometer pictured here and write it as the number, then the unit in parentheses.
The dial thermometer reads 44 (°C)
